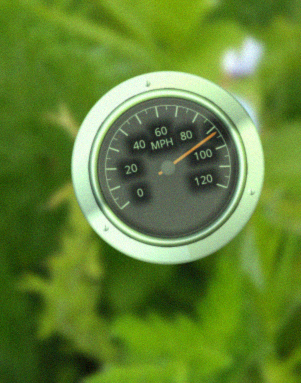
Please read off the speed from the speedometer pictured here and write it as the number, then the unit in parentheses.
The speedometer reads 92.5 (mph)
